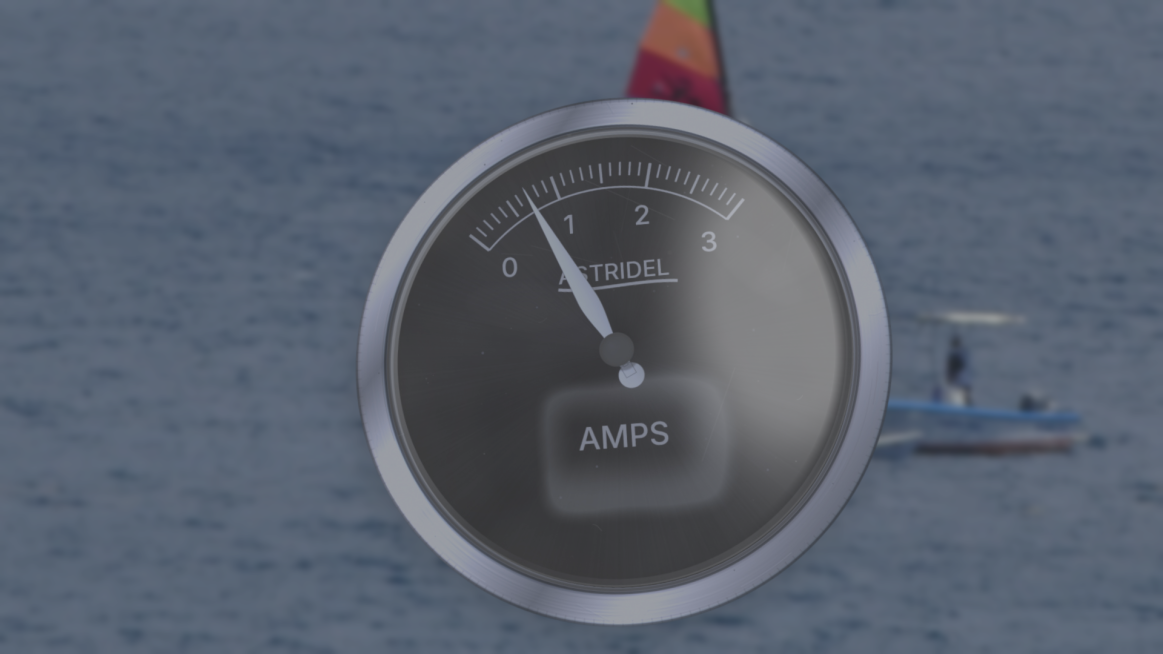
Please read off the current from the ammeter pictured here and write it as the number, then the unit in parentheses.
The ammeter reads 0.7 (A)
